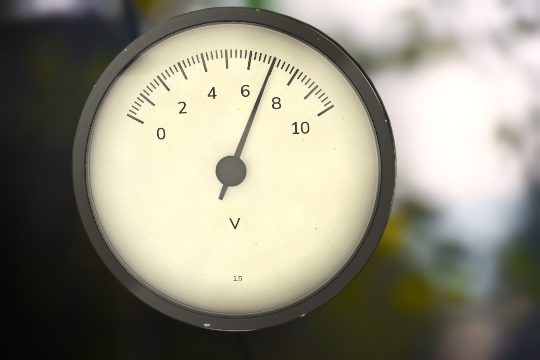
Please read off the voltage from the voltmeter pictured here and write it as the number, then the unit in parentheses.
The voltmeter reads 7 (V)
